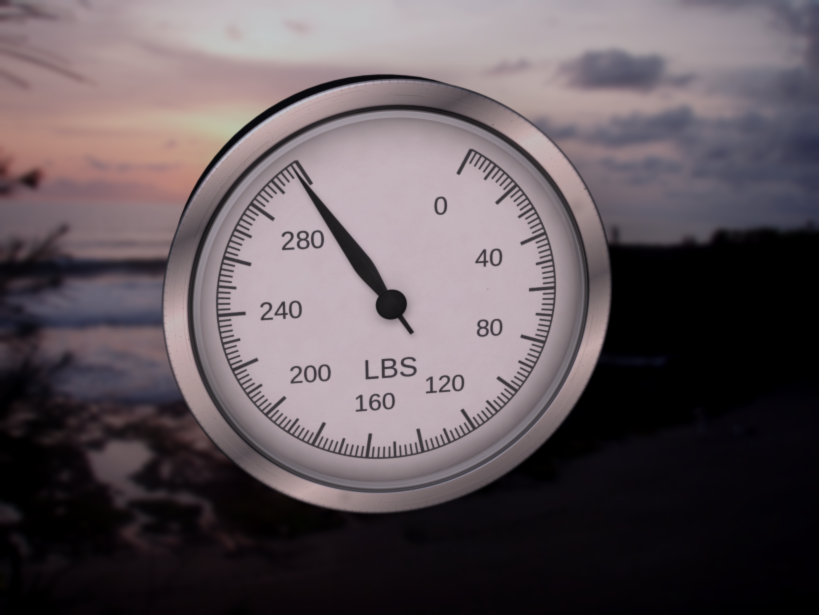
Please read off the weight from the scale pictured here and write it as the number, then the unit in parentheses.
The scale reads 298 (lb)
